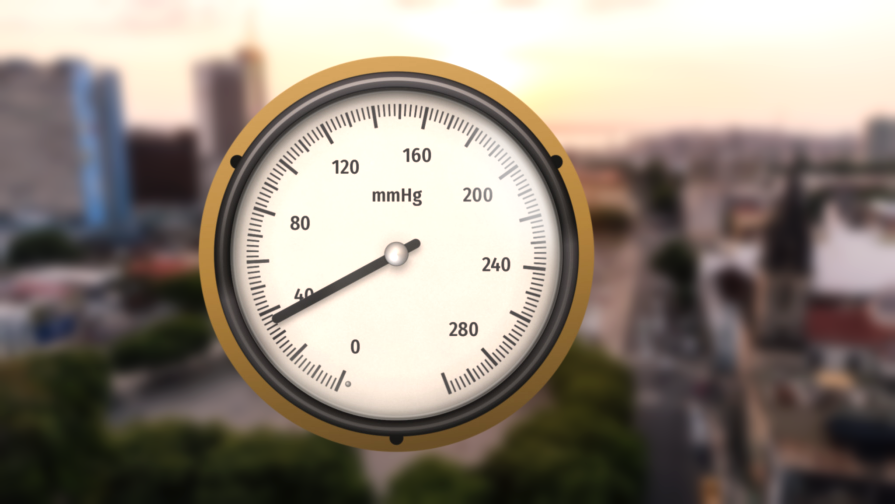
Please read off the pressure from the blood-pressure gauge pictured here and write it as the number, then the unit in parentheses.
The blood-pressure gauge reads 36 (mmHg)
